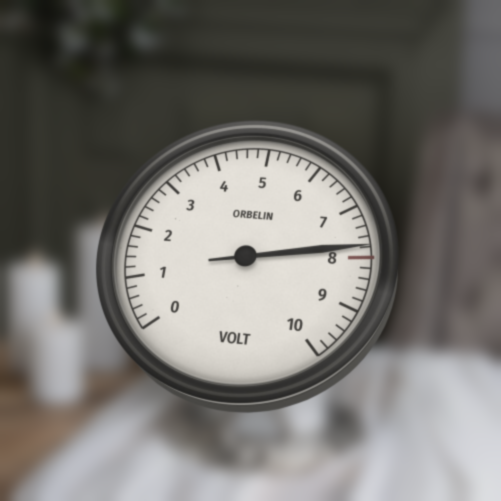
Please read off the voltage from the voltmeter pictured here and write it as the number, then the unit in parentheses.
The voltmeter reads 7.8 (V)
